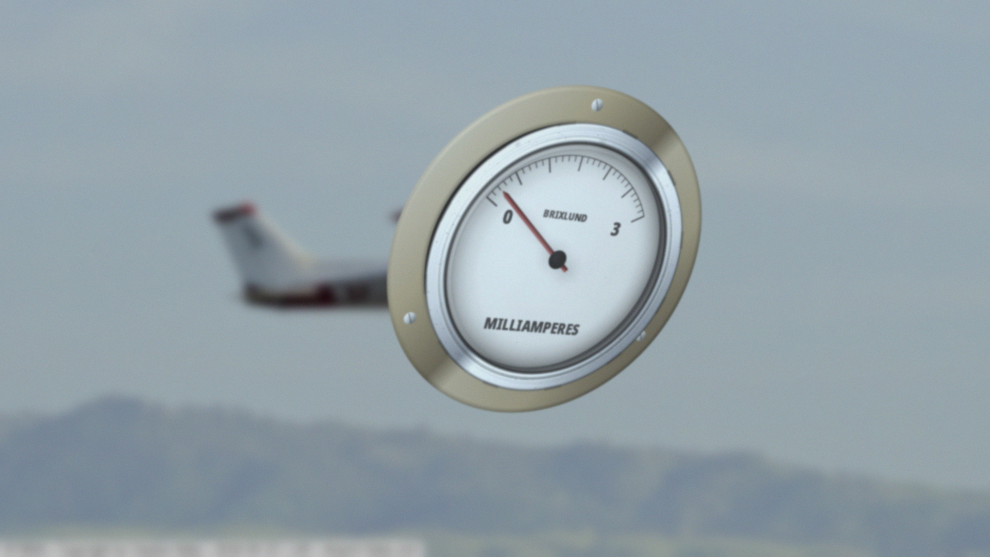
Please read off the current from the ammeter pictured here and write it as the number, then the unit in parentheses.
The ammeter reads 0.2 (mA)
